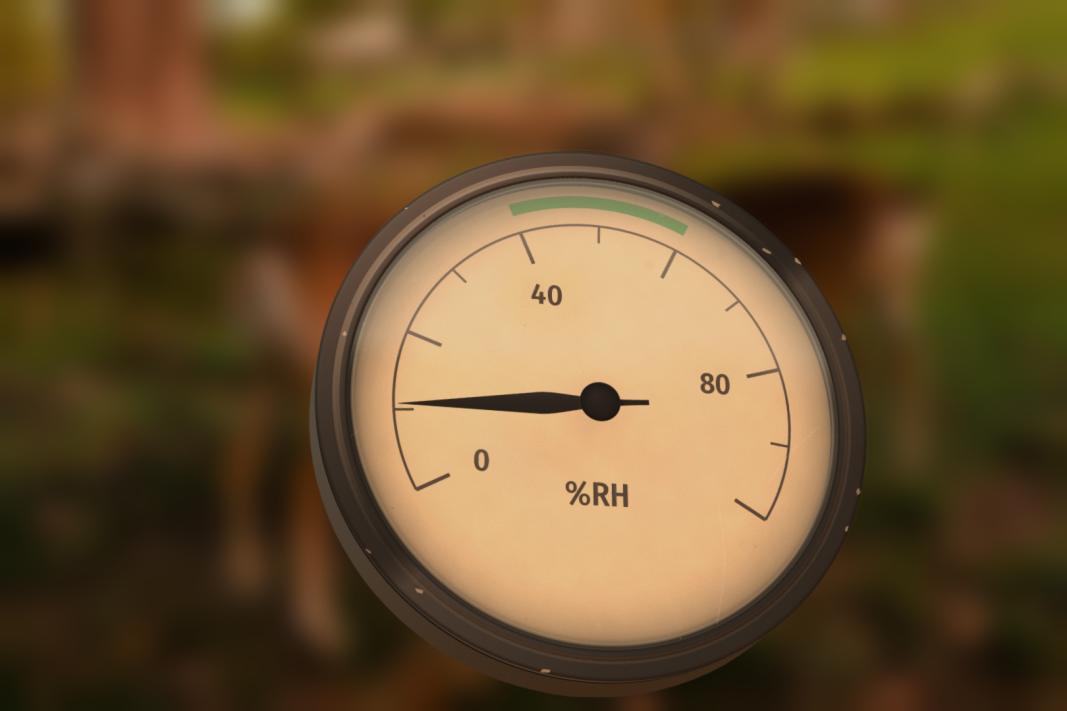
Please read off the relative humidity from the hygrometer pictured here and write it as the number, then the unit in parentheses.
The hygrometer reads 10 (%)
